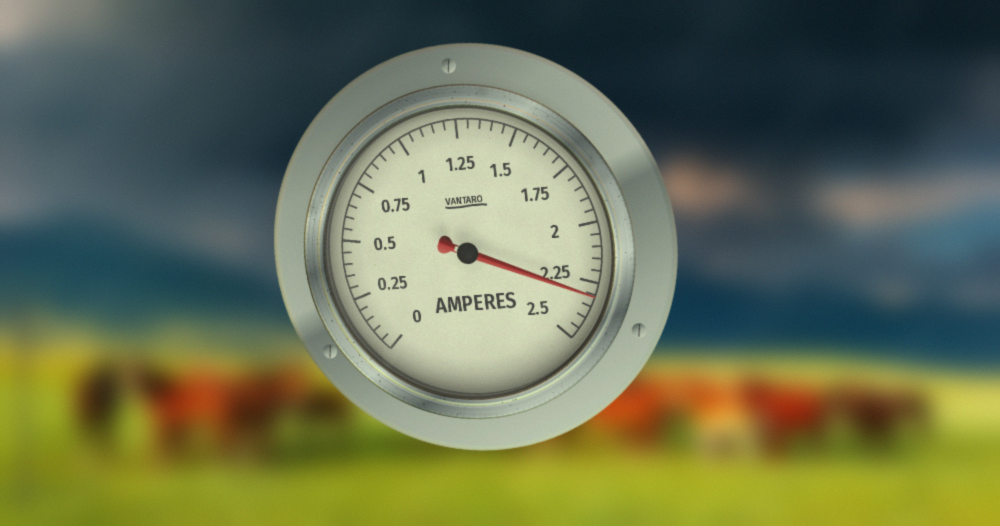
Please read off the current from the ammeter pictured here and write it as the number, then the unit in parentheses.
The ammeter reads 2.3 (A)
